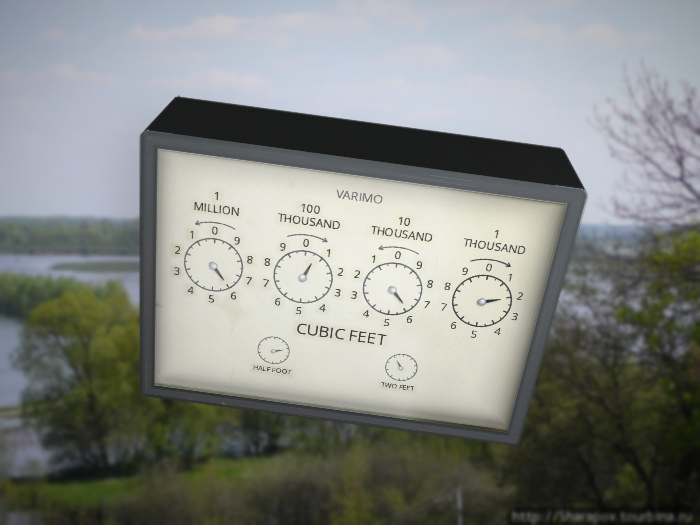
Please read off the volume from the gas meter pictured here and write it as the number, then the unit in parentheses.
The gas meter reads 606200 (ft³)
